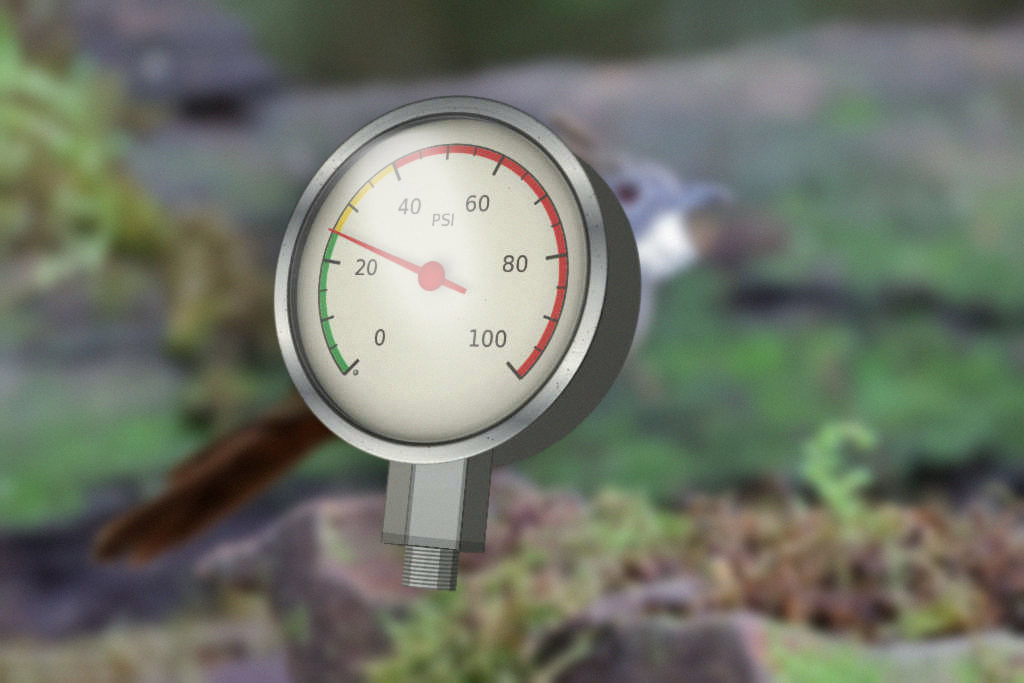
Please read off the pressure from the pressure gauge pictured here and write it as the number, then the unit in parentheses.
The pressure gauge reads 25 (psi)
